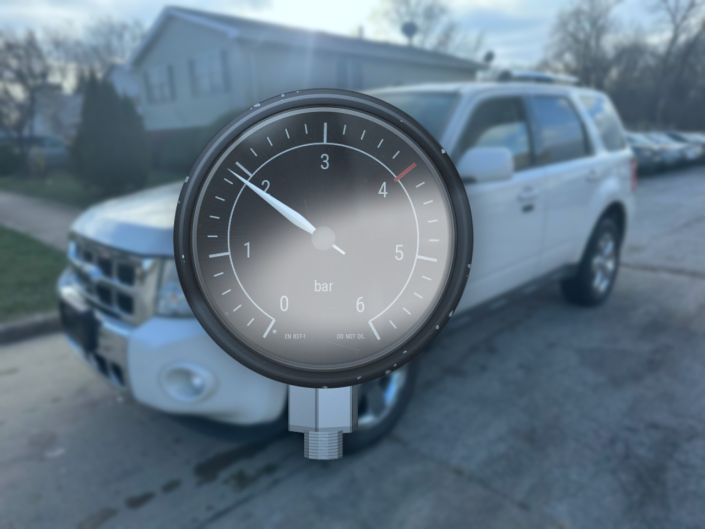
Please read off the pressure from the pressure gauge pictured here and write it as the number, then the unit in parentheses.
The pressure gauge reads 1.9 (bar)
